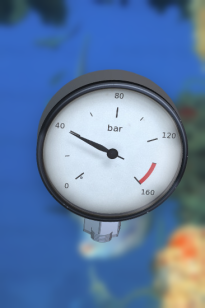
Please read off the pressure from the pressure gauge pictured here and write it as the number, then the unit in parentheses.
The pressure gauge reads 40 (bar)
